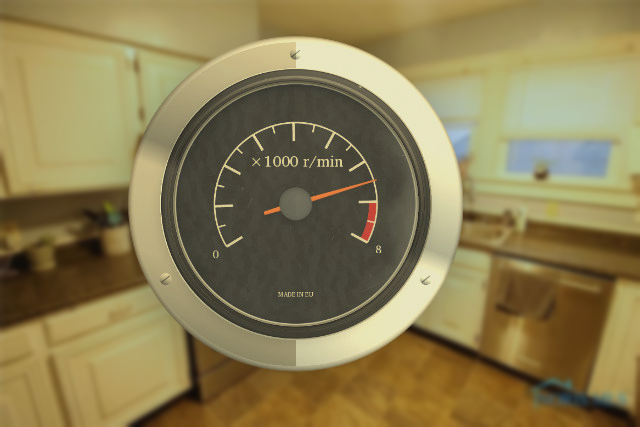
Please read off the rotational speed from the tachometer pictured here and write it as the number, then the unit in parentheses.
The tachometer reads 6500 (rpm)
